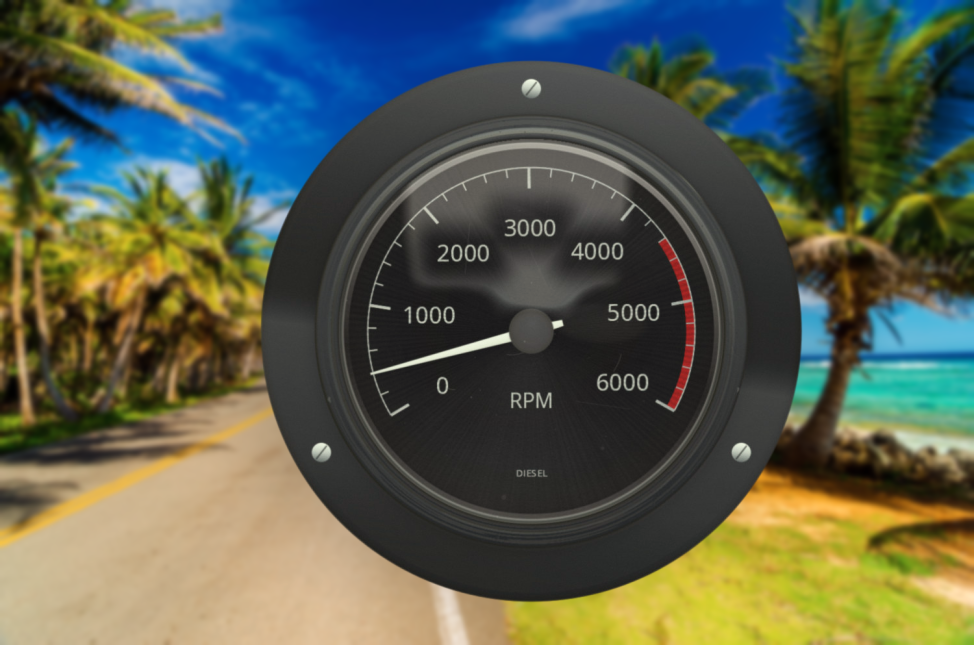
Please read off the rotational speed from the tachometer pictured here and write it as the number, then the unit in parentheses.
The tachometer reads 400 (rpm)
